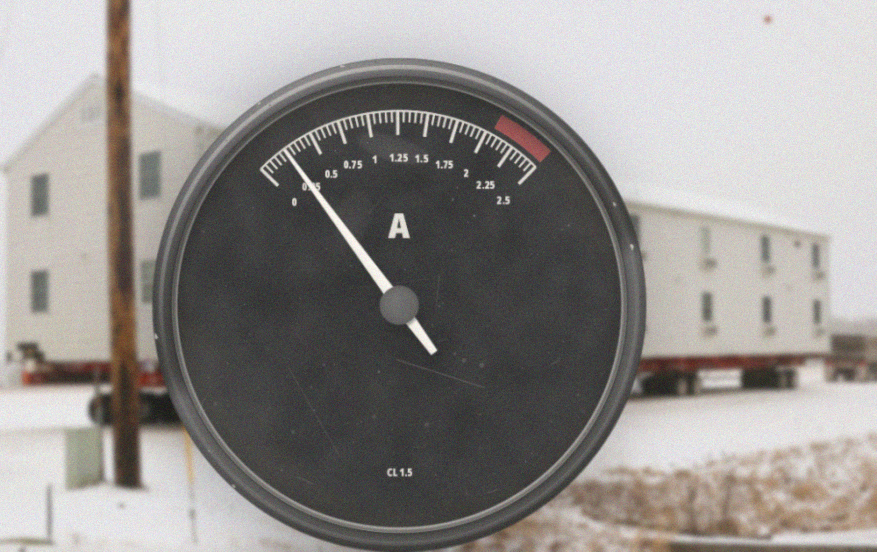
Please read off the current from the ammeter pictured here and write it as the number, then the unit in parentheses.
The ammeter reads 0.25 (A)
